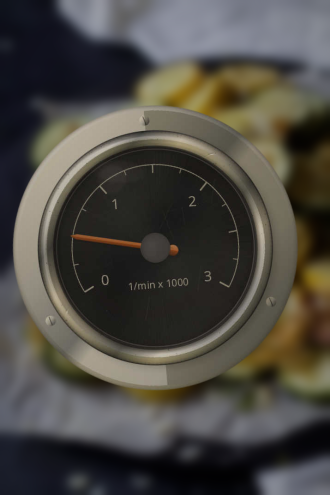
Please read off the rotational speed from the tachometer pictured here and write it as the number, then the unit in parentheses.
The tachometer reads 500 (rpm)
